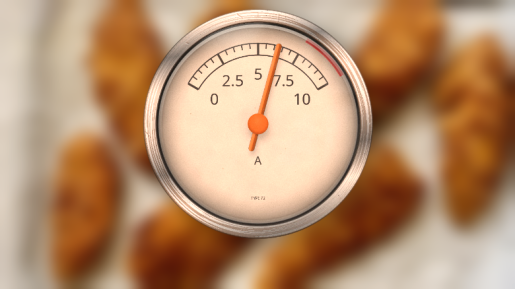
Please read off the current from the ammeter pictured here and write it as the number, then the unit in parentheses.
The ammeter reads 6.25 (A)
